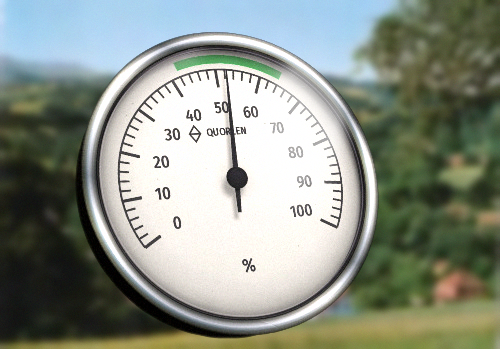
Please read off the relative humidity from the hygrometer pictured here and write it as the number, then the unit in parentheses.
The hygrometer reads 52 (%)
